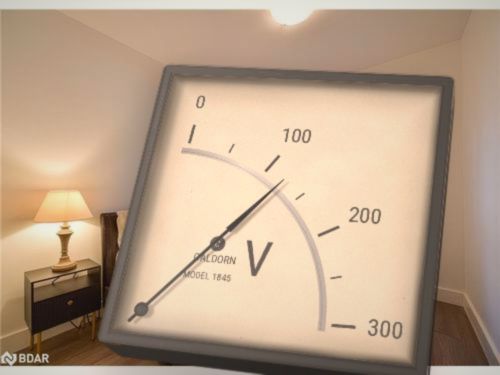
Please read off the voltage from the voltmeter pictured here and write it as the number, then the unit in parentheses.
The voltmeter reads 125 (V)
